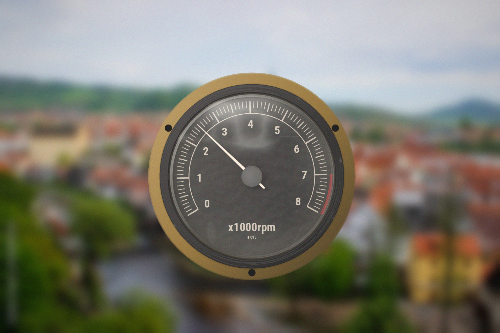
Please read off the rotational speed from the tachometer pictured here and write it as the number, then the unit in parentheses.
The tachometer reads 2500 (rpm)
